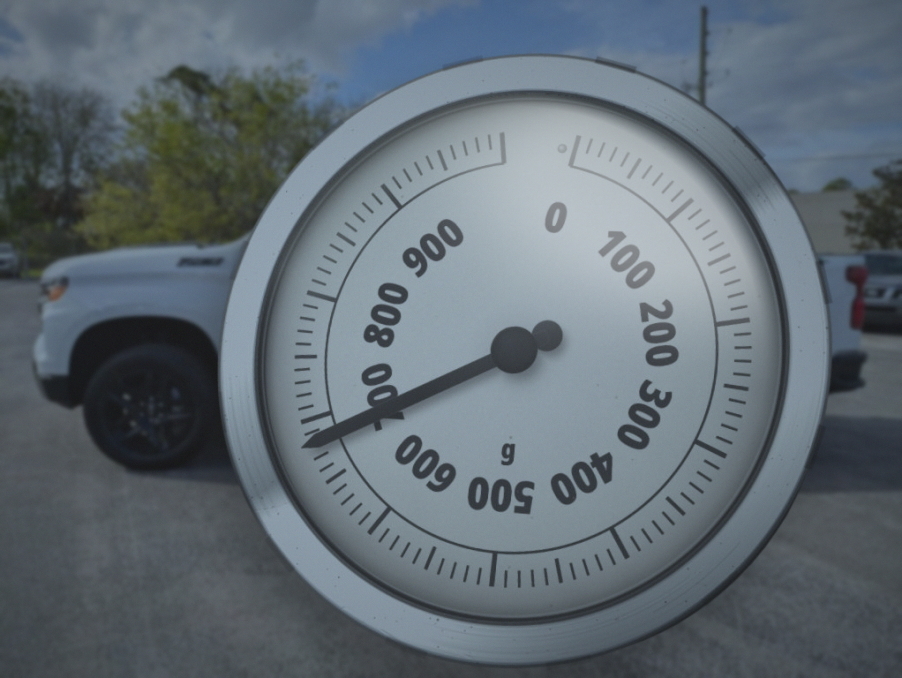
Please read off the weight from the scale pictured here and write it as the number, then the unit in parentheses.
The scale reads 680 (g)
